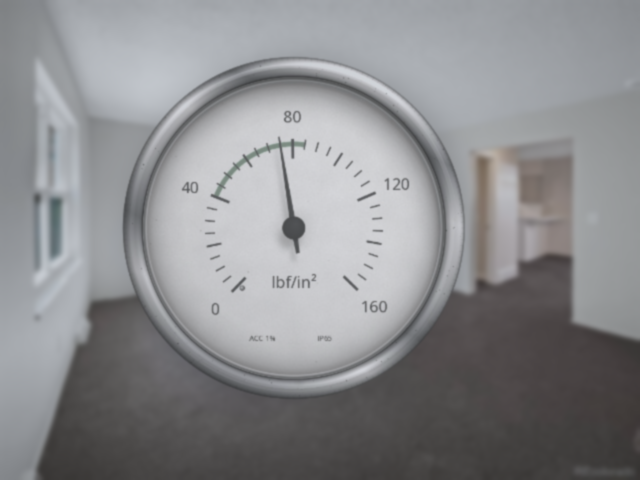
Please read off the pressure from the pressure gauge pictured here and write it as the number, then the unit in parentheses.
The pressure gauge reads 75 (psi)
